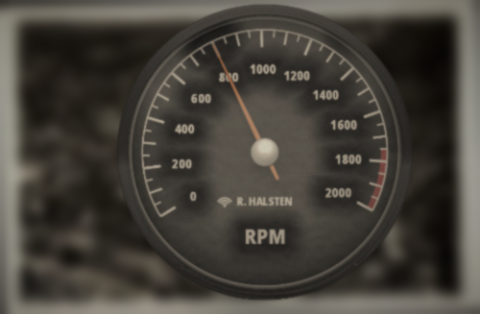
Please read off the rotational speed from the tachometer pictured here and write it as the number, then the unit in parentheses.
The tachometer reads 800 (rpm)
